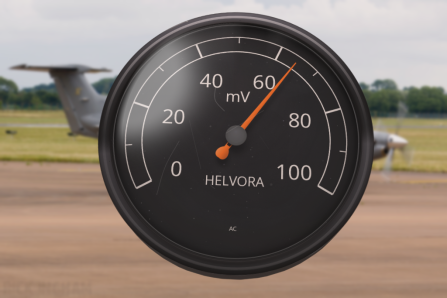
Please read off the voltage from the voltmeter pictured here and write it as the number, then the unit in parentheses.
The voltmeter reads 65 (mV)
